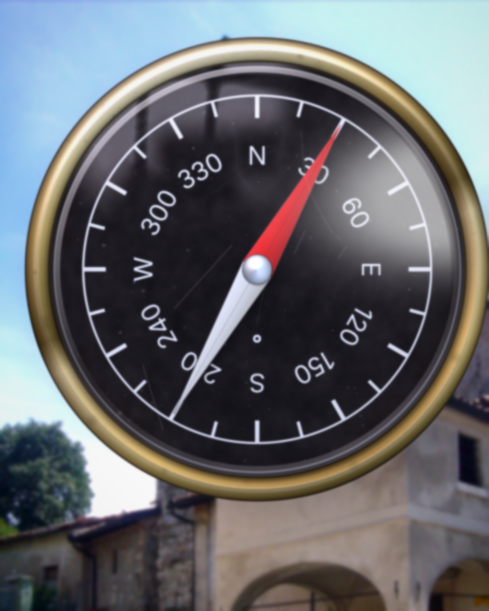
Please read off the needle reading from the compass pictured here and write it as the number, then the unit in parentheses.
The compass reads 30 (°)
